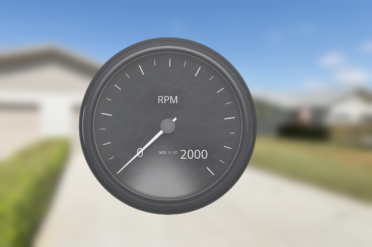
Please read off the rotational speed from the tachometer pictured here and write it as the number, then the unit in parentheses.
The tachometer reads 0 (rpm)
